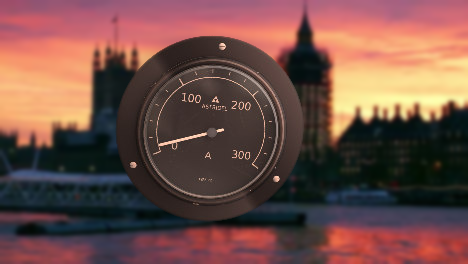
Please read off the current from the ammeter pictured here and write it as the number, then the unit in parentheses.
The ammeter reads 10 (A)
